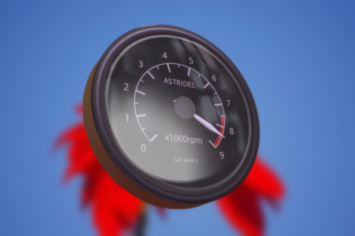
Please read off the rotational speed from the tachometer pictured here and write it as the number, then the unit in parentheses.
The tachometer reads 8500 (rpm)
